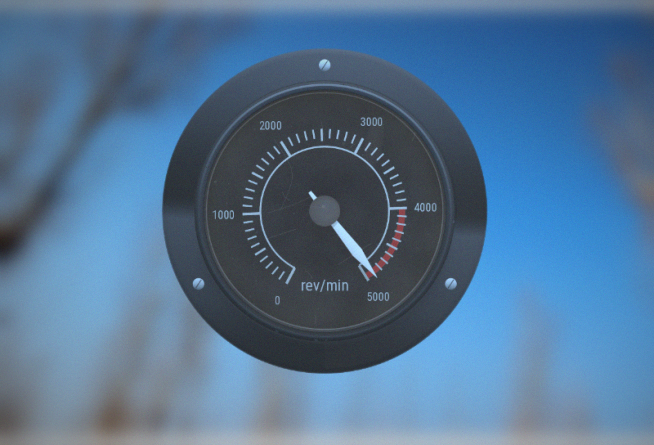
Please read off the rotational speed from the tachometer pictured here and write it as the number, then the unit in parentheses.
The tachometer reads 4900 (rpm)
